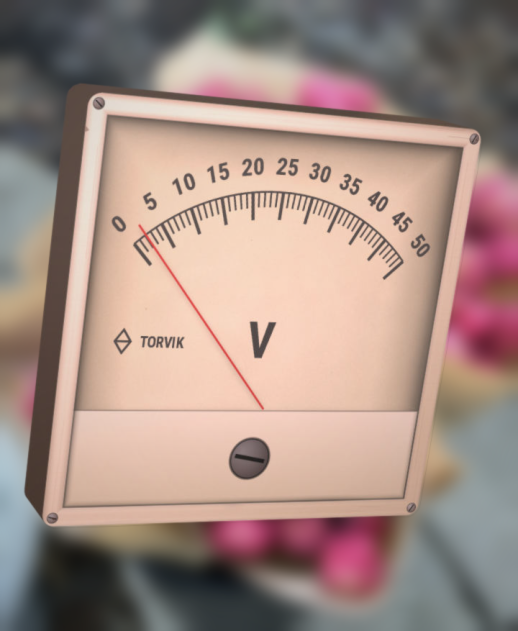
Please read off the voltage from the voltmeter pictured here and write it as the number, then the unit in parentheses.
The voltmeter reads 2 (V)
